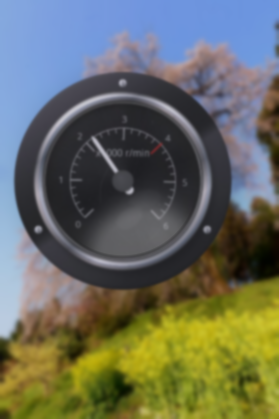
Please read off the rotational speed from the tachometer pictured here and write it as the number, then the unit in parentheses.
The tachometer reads 2200 (rpm)
